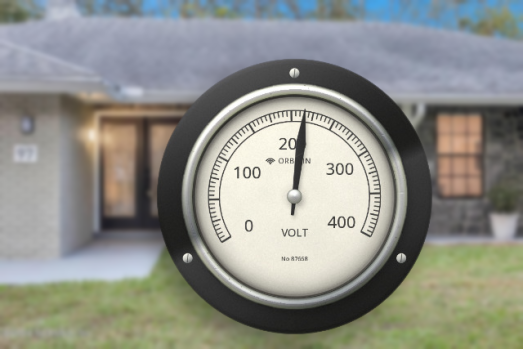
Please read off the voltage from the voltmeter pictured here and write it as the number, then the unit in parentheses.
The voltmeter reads 215 (V)
